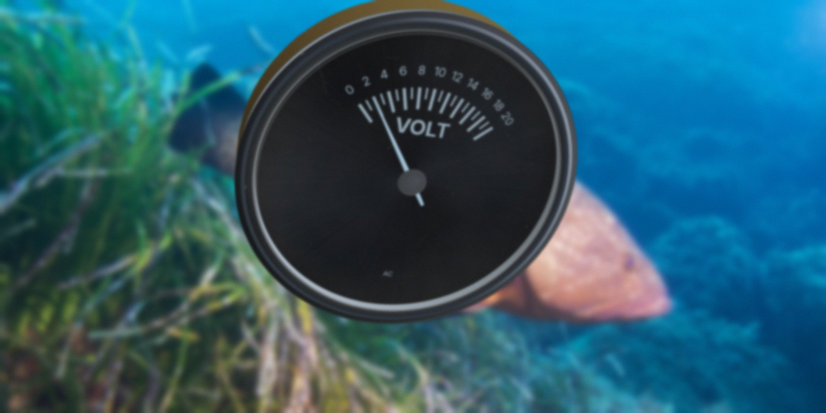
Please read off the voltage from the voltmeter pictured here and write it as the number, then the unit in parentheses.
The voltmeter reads 2 (V)
